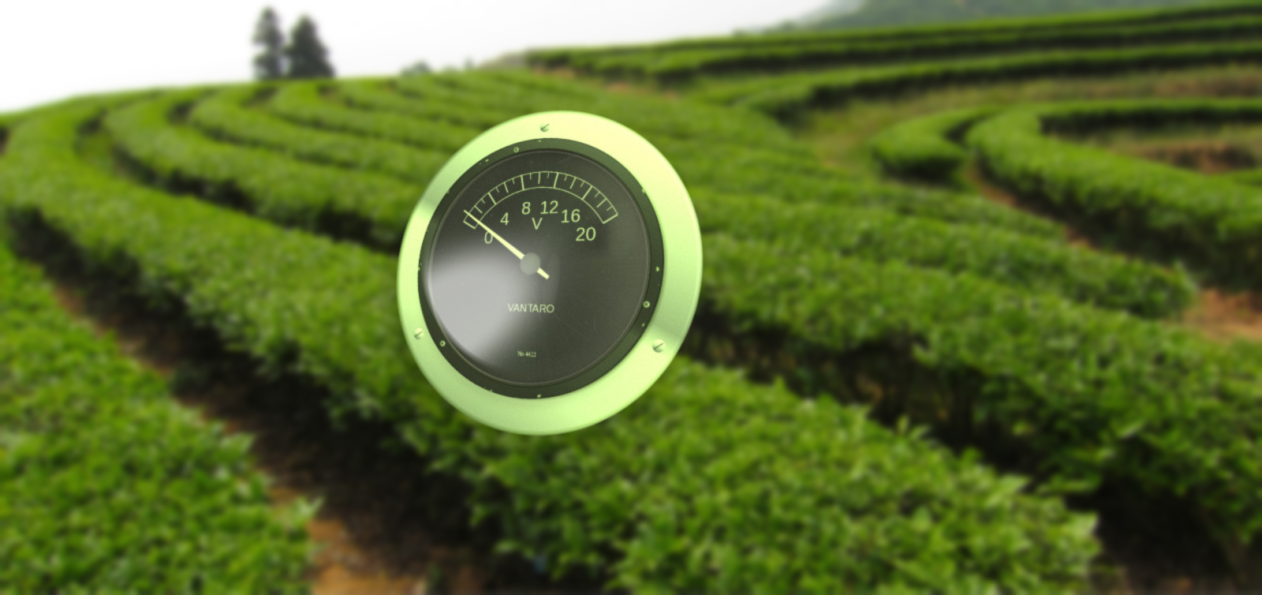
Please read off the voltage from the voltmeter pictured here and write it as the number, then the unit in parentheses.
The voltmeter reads 1 (V)
